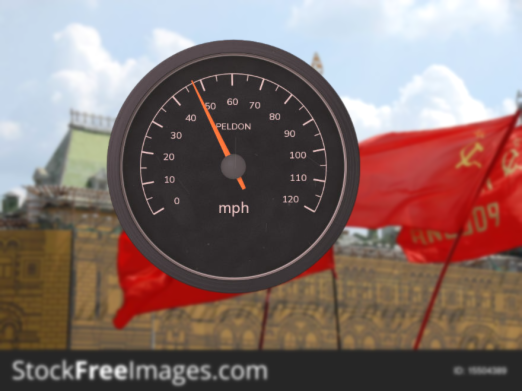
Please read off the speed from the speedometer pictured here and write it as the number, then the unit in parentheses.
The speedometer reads 47.5 (mph)
